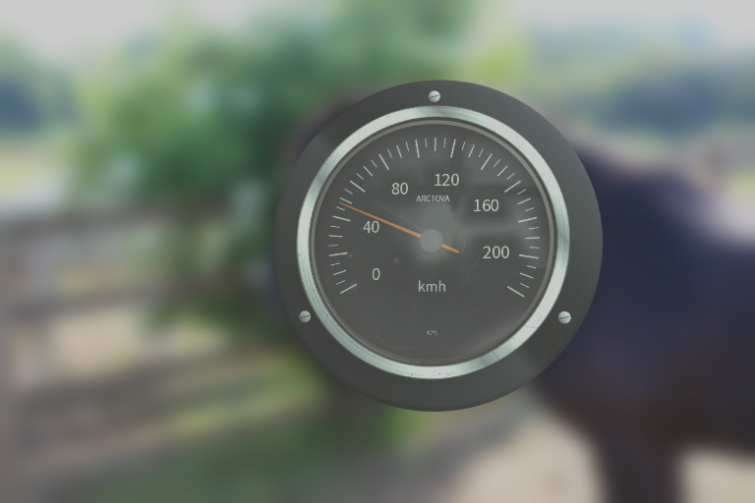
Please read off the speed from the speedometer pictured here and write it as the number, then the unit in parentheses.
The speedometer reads 47.5 (km/h)
